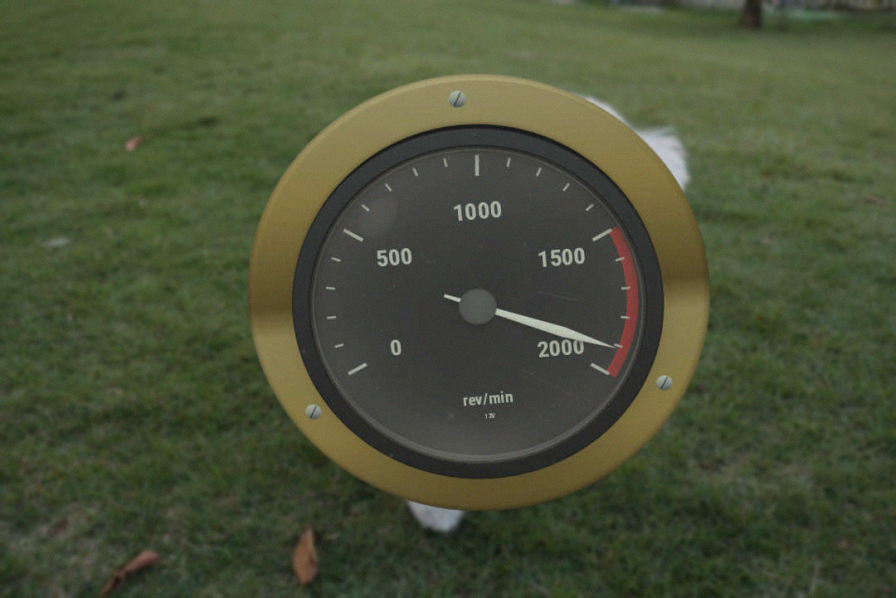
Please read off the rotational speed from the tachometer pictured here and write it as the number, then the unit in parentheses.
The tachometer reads 1900 (rpm)
